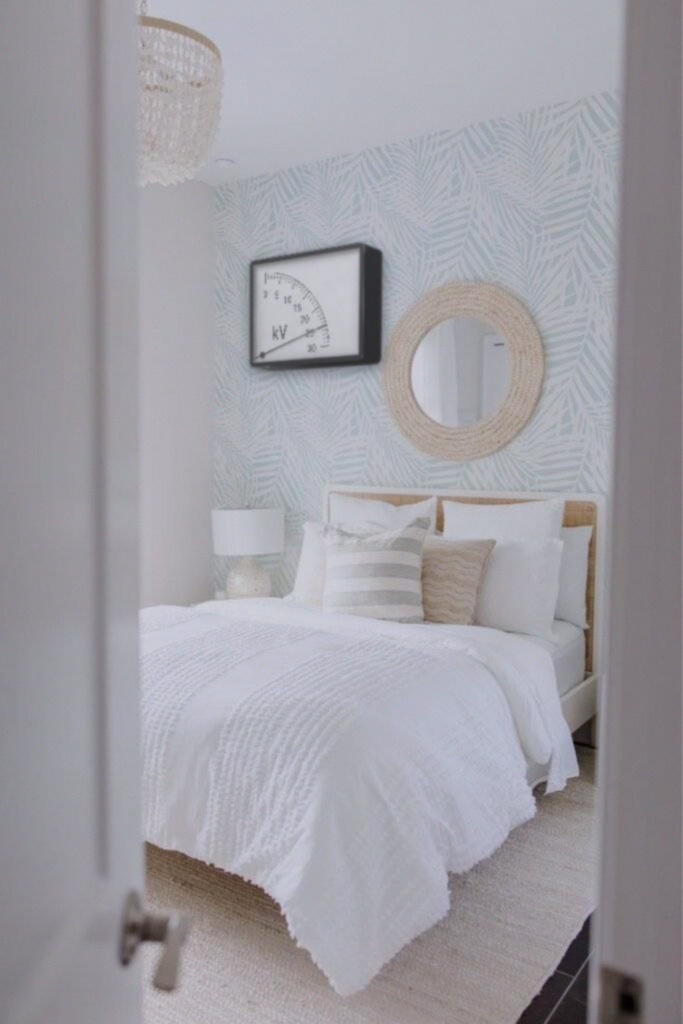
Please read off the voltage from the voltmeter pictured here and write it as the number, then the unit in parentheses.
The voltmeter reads 25 (kV)
